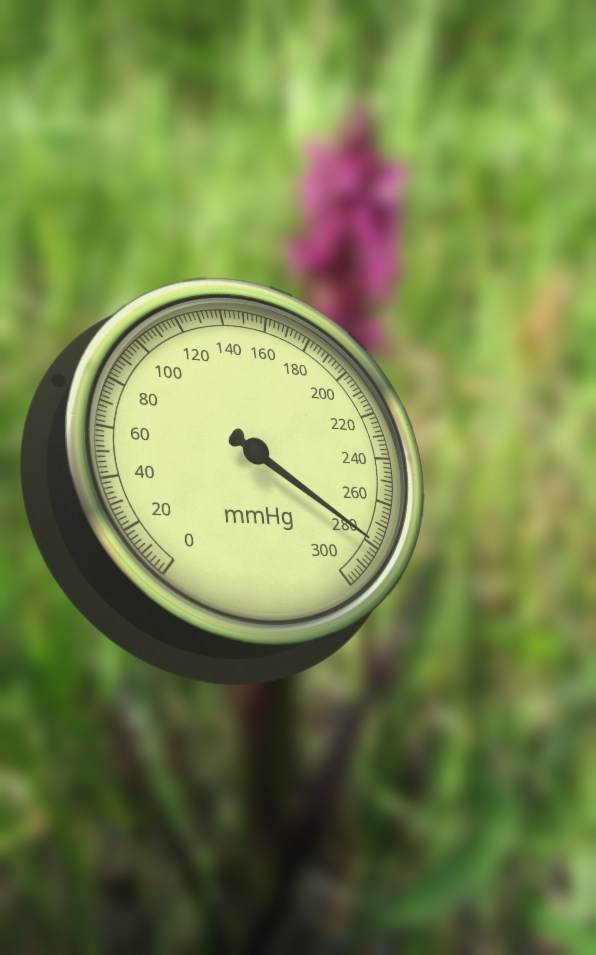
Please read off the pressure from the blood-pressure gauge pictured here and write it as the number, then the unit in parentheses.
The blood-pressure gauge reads 280 (mmHg)
